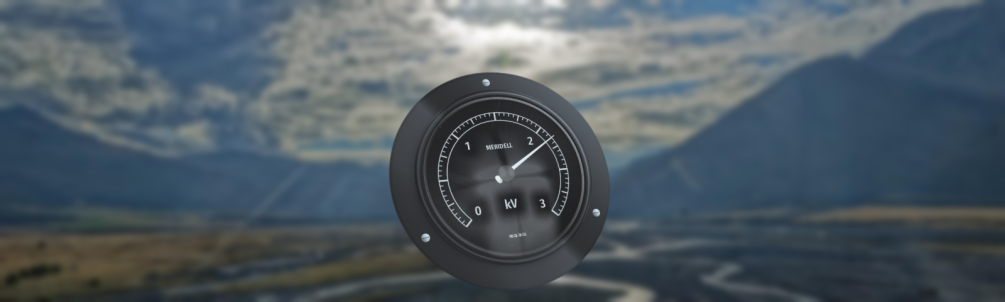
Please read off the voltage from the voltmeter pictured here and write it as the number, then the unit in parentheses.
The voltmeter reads 2.15 (kV)
